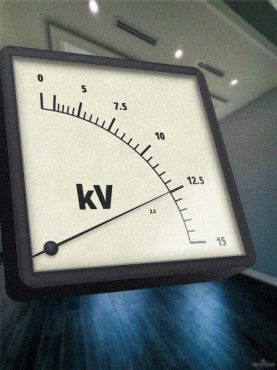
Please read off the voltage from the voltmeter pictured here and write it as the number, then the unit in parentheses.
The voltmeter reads 12.5 (kV)
